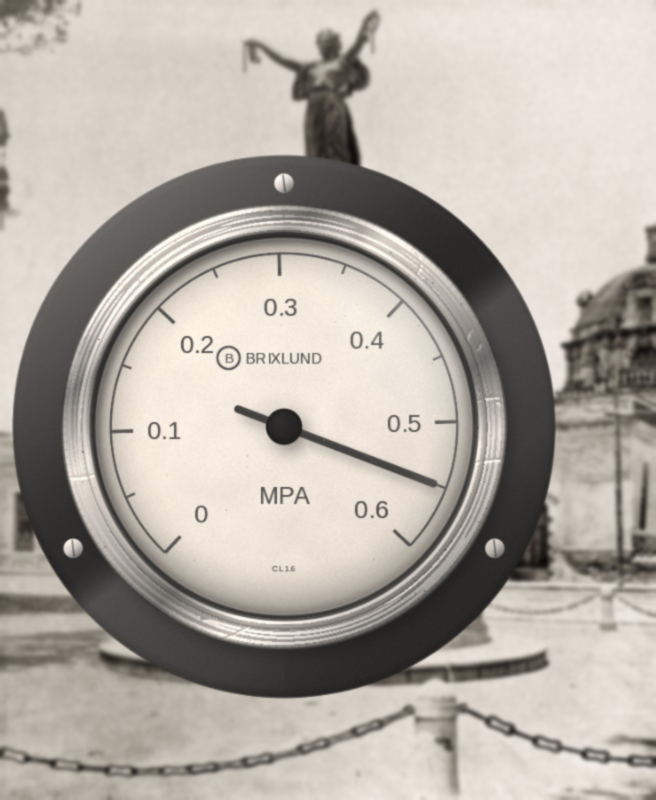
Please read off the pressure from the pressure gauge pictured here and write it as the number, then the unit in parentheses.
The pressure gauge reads 0.55 (MPa)
